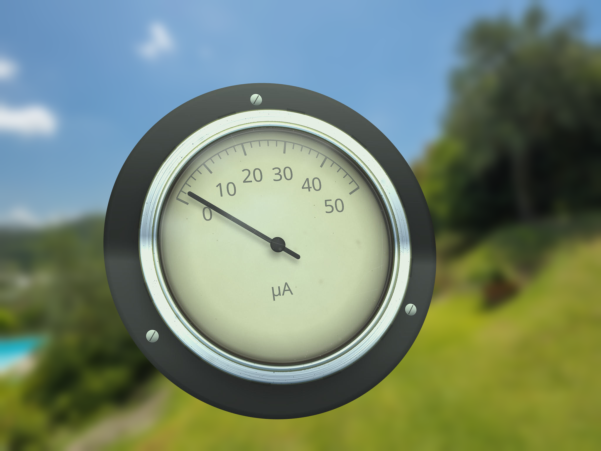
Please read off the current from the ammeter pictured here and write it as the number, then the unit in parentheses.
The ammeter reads 2 (µA)
